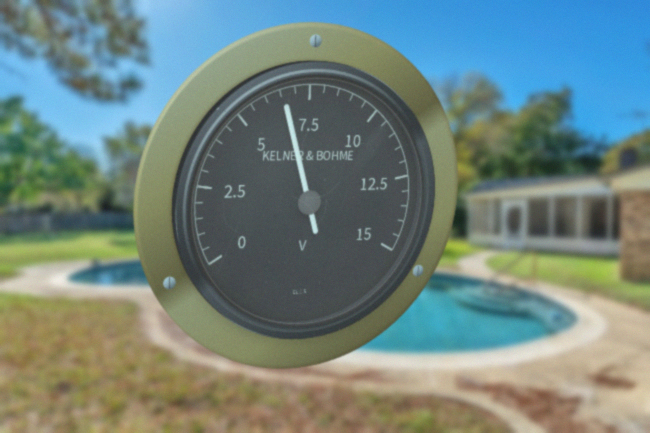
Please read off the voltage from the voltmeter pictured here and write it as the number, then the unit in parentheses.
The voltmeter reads 6.5 (V)
